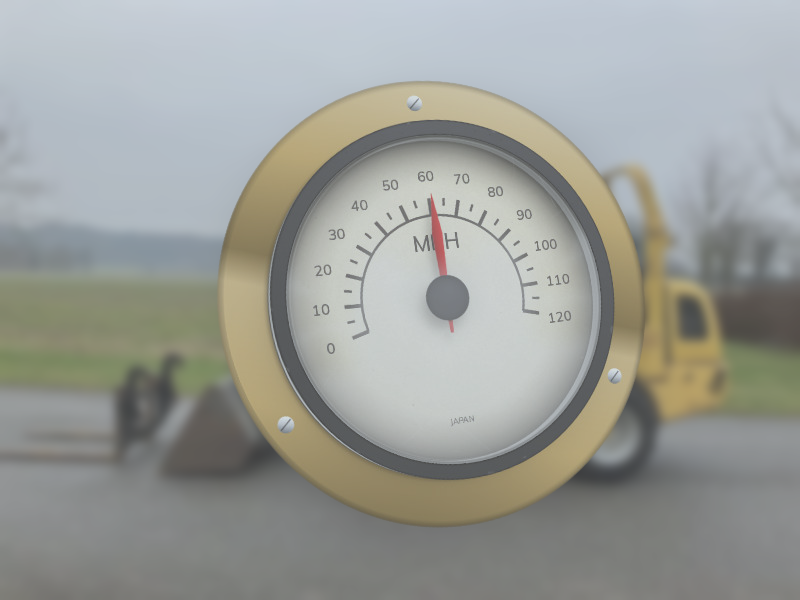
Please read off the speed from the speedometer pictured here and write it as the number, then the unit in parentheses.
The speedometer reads 60 (mph)
